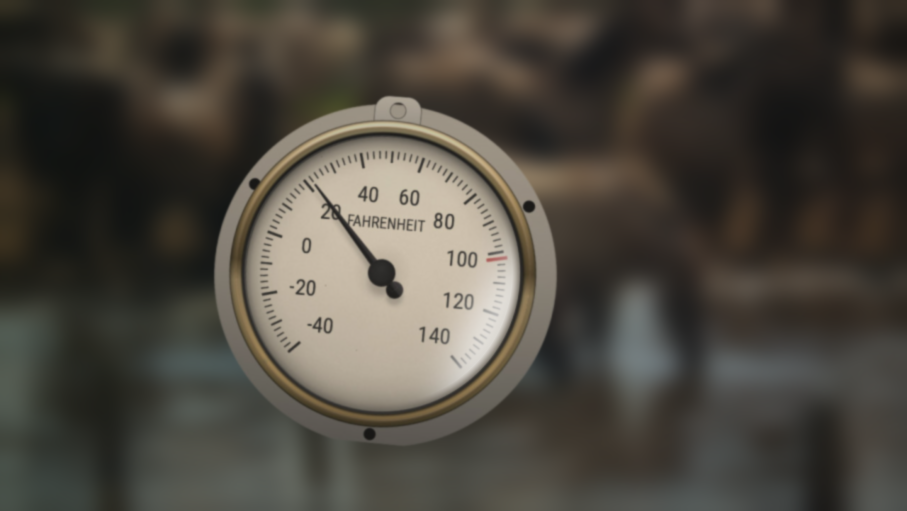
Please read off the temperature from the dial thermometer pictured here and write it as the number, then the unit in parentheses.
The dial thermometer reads 22 (°F)
